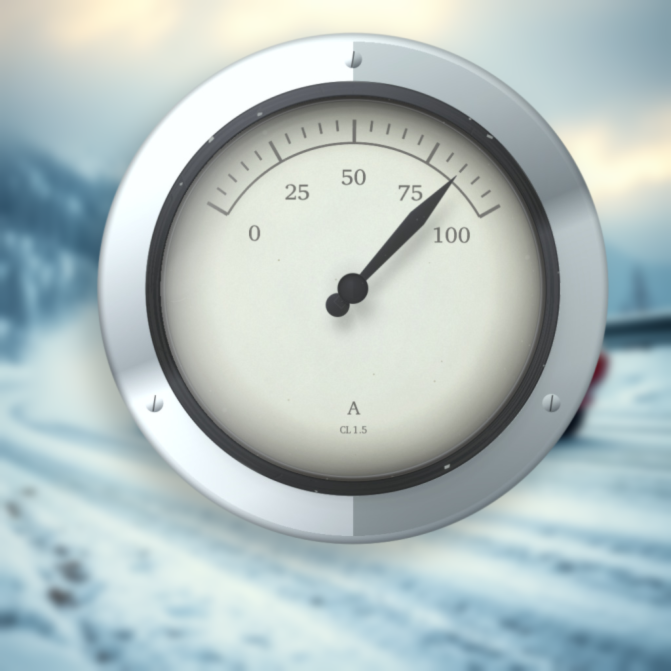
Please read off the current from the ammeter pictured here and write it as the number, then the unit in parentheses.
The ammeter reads 85 (A)
